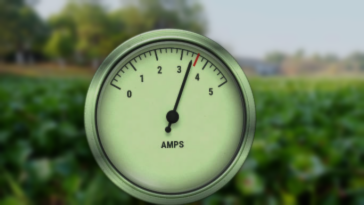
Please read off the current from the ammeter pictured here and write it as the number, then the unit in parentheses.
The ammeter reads 3.4 (A)
